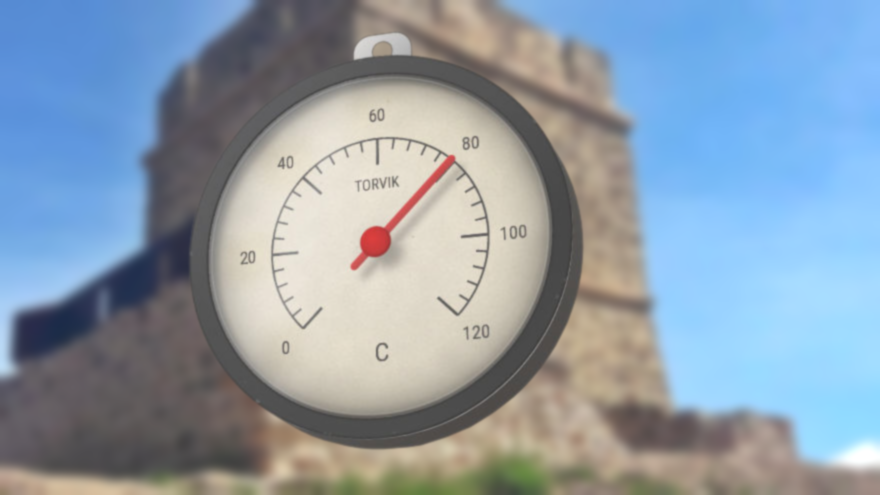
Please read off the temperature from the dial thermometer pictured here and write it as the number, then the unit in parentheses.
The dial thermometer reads 80 (°C)
